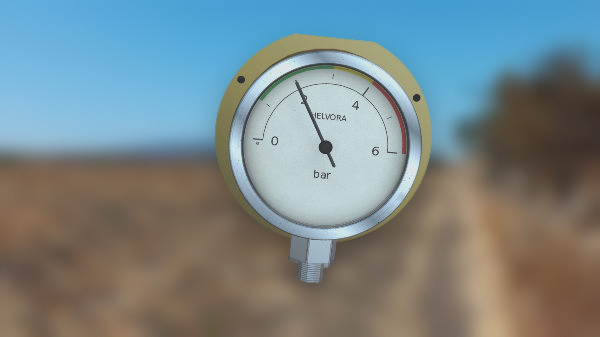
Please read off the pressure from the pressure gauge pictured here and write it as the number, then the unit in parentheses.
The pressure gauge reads 2 (bar)
